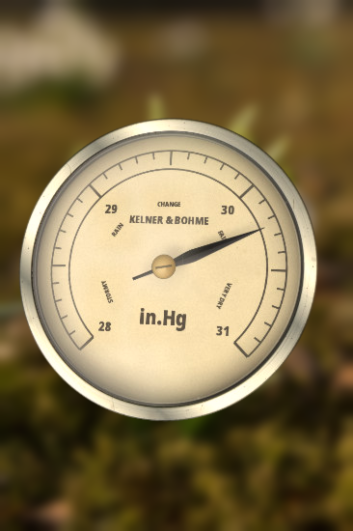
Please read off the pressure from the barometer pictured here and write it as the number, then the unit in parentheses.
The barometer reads 30.25 (inHg)
